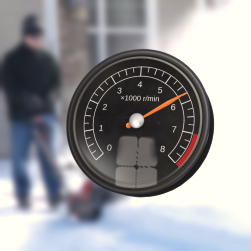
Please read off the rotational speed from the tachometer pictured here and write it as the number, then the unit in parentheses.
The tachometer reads 5750 (rpm)
